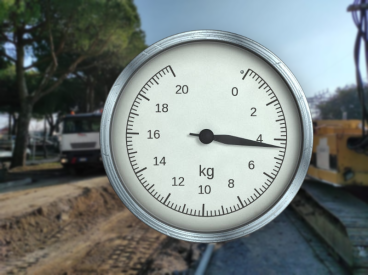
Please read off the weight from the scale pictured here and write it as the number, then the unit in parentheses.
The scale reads 4.4 (kg)
